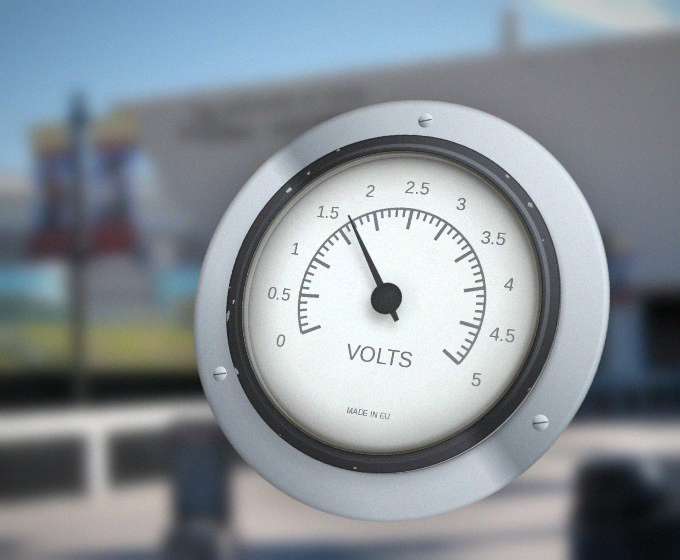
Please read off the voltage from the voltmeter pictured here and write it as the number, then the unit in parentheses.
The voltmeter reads 1.7 (V)
